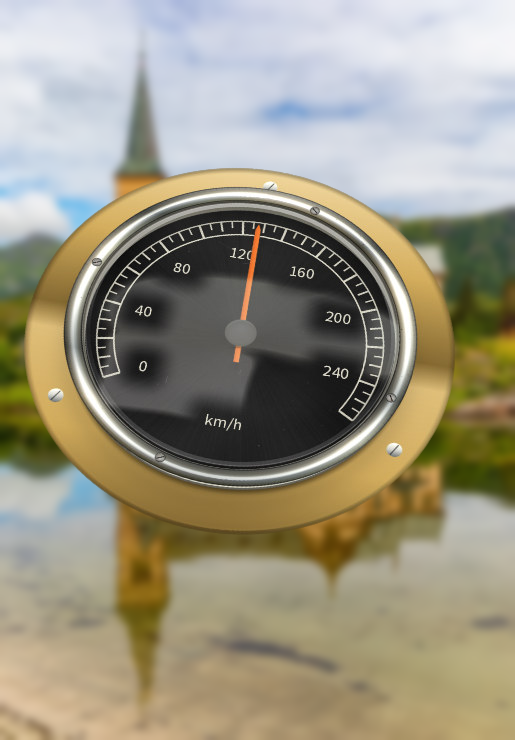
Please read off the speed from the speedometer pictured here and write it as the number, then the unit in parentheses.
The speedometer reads 127.5 (km/h)
